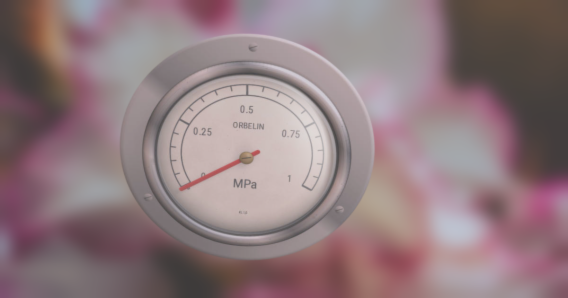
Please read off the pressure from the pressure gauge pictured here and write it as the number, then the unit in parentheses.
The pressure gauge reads 0 (MPa)
